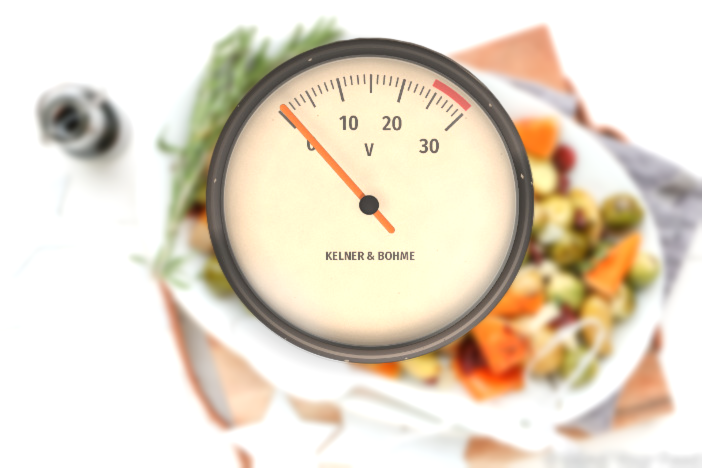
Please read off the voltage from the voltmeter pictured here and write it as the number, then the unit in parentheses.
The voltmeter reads 1 (V)
